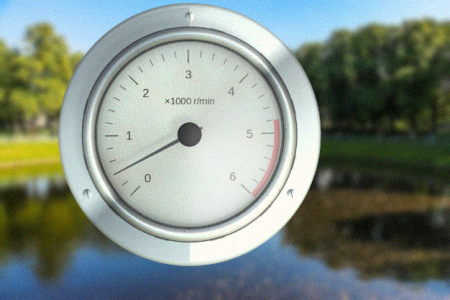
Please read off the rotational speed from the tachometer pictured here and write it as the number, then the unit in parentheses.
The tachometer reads 400 (rpm)
